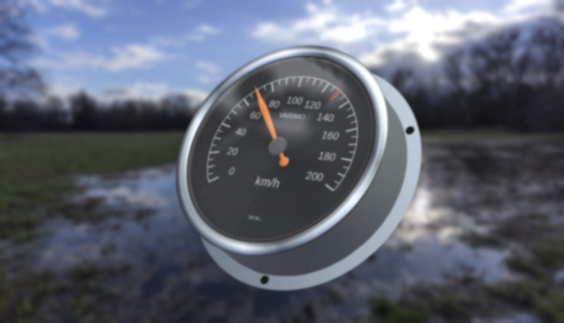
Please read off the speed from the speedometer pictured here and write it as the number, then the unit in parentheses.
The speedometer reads 70 (km/h)
